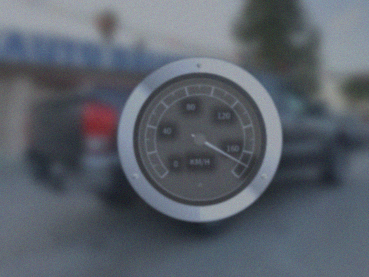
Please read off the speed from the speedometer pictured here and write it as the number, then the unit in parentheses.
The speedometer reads 170 (km/h)
